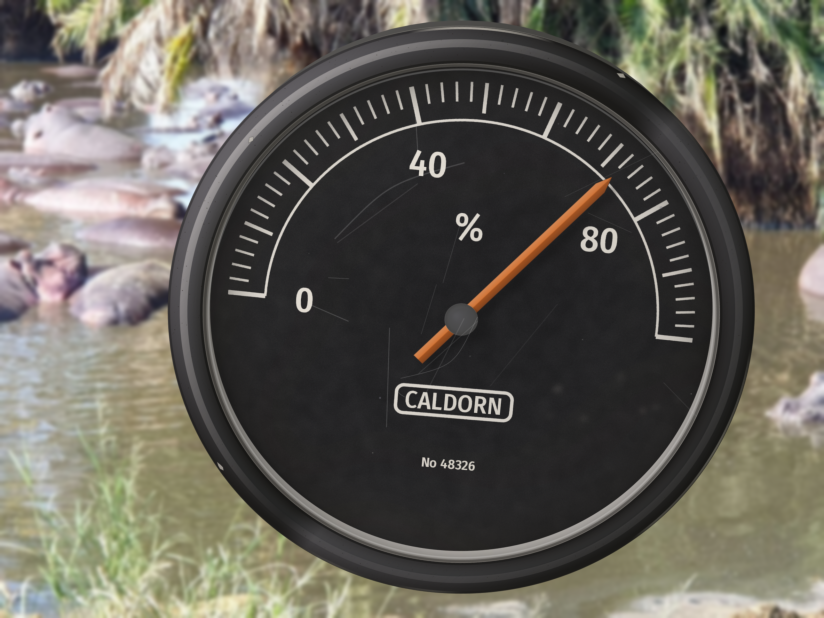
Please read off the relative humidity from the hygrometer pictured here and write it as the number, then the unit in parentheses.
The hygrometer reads 72 (%)
